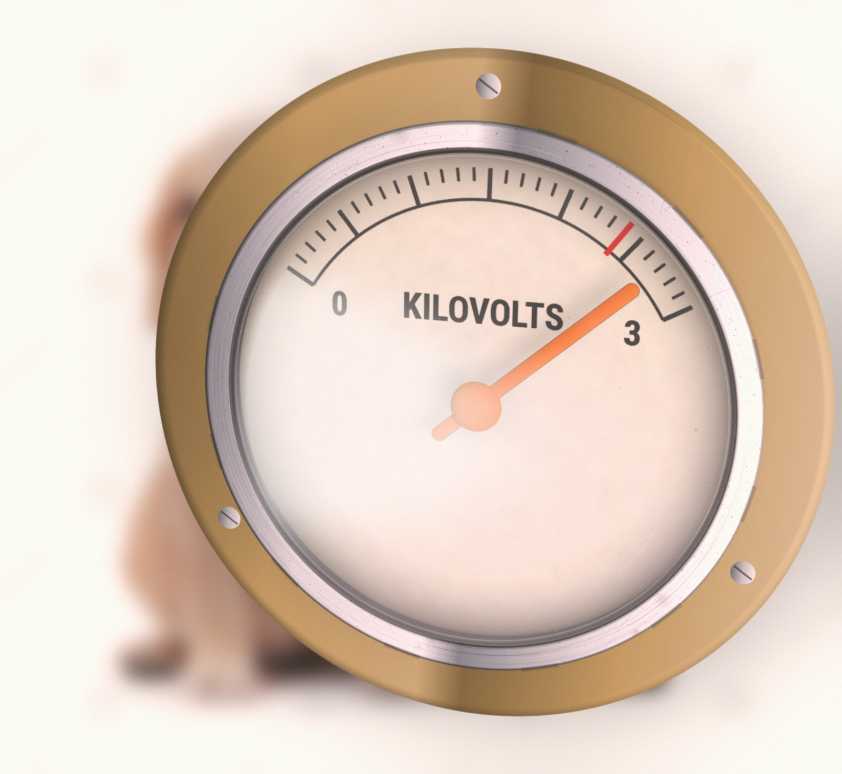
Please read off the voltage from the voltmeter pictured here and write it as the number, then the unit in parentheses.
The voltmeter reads 2.7 (kV)
